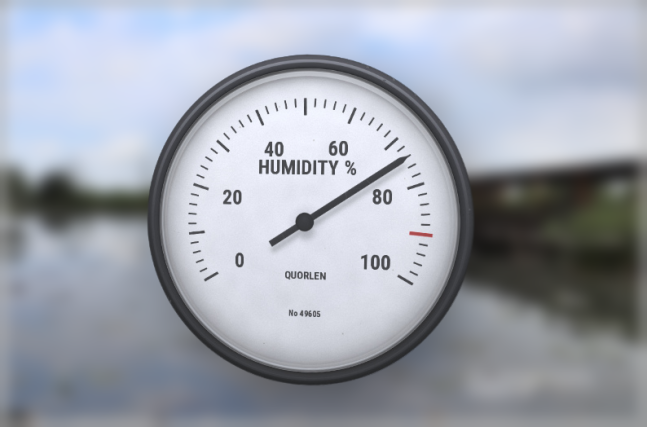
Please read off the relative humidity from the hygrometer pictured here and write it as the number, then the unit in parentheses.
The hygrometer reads 74 (%)
